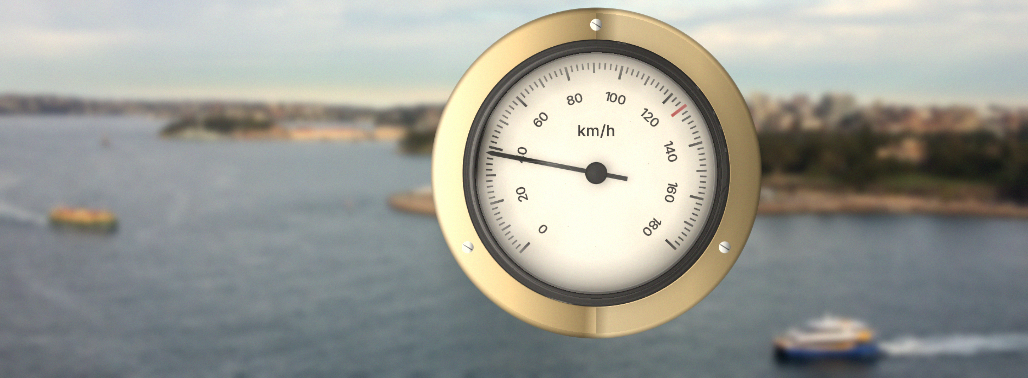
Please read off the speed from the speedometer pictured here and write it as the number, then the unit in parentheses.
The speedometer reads 38 (km/h)
